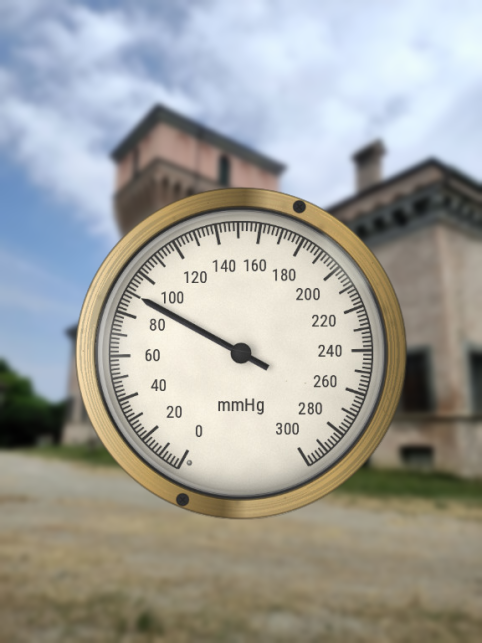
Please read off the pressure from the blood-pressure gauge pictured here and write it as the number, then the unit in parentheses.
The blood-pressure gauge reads 90 (mmHg)
